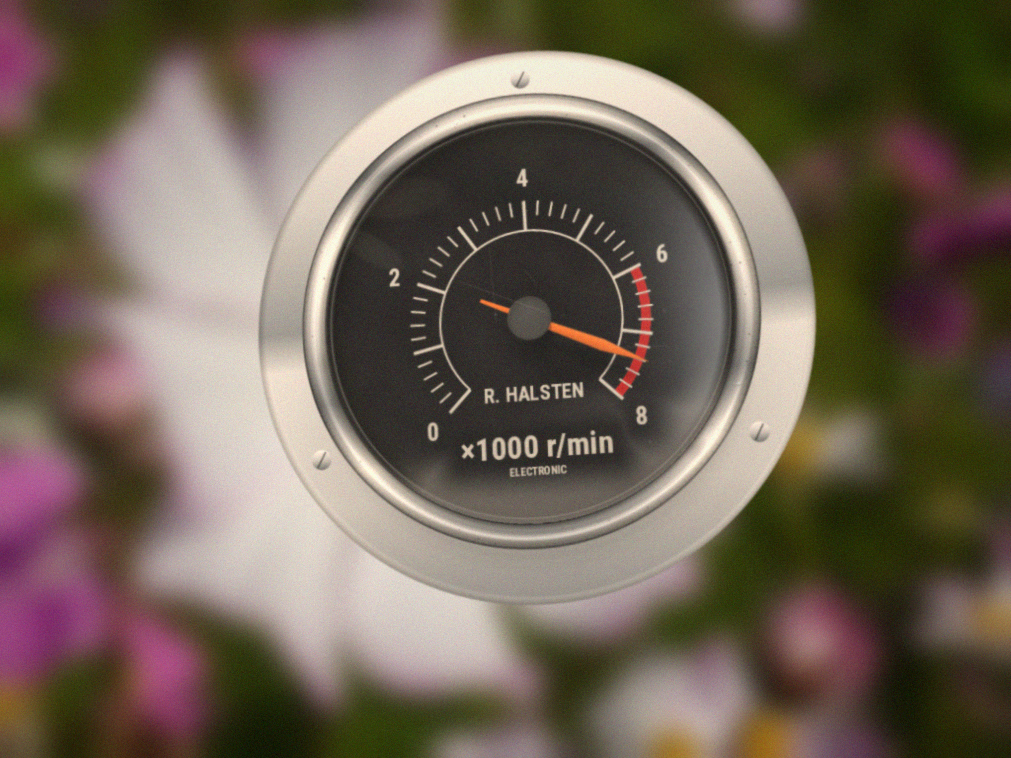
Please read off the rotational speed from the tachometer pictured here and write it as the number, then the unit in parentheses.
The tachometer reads 7400 (rpm)
